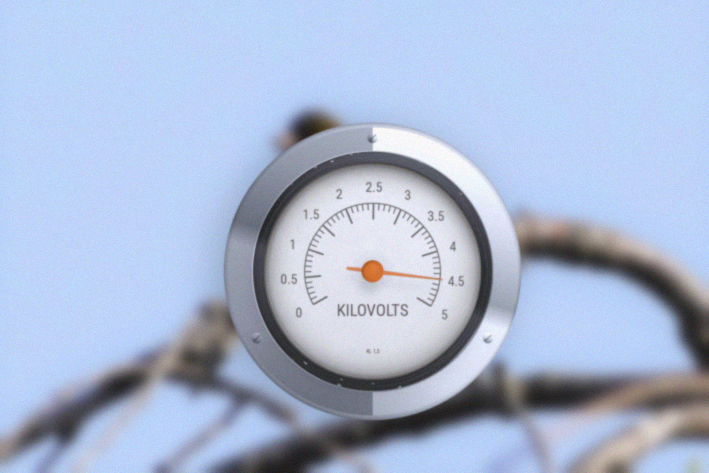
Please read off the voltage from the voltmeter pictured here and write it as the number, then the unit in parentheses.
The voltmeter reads 4.5 (kV)
